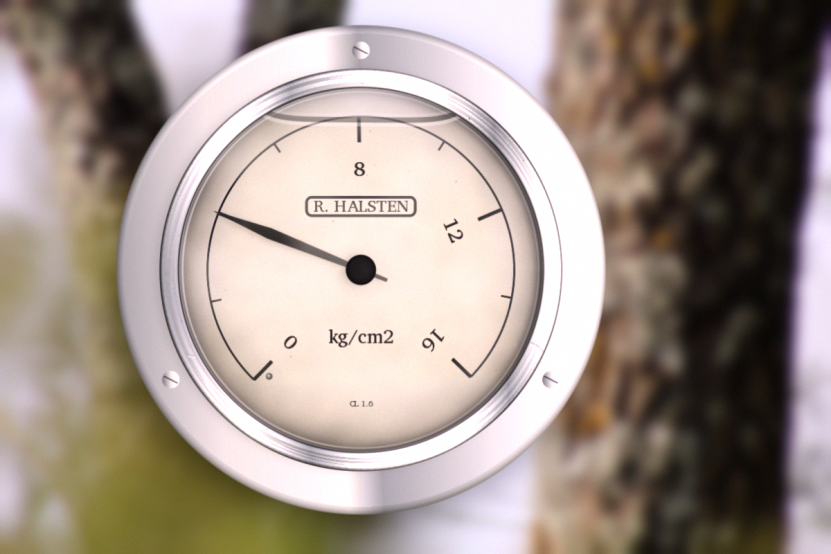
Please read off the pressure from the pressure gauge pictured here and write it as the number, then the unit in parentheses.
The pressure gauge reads 4 (kg/cm²)
